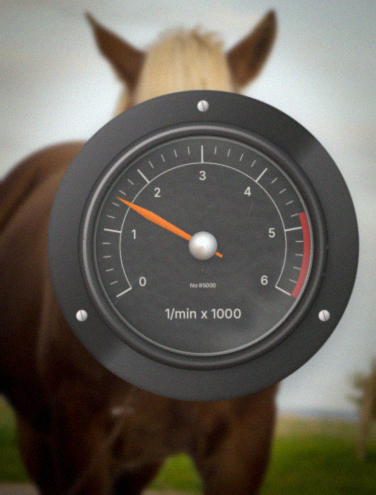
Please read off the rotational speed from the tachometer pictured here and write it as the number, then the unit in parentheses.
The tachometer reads 1500 (rpm)
